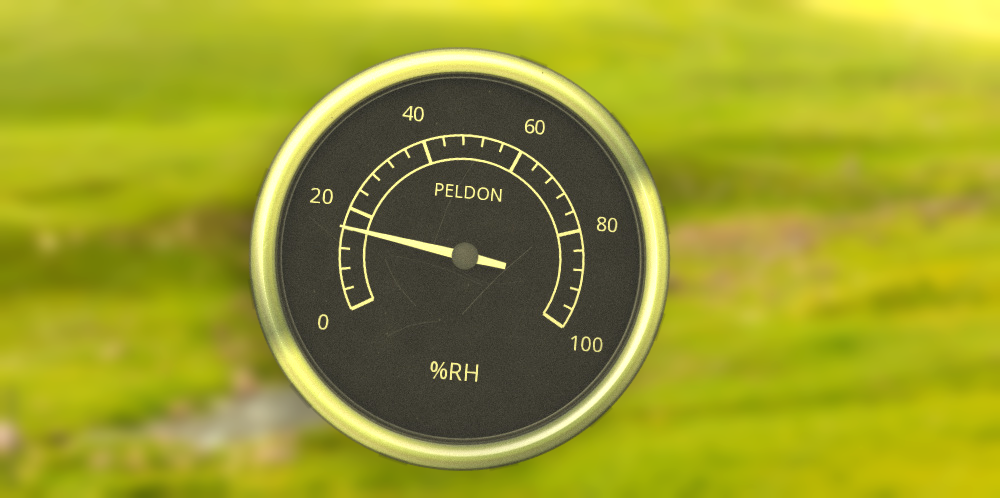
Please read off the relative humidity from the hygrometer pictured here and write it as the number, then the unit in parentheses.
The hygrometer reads 16 (%)
